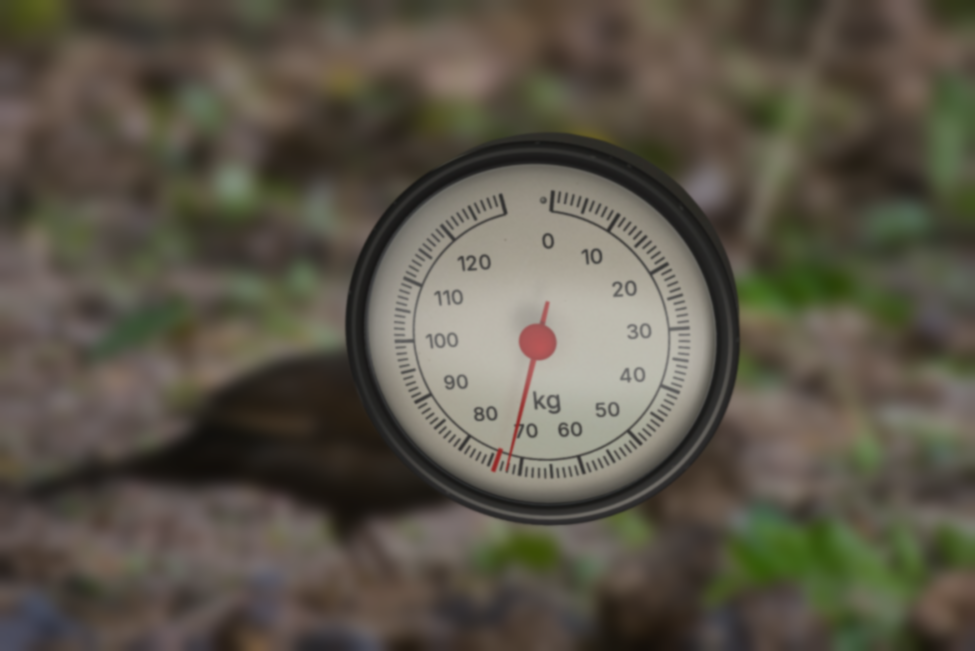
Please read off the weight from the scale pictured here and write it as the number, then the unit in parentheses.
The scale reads 72 (kg)
